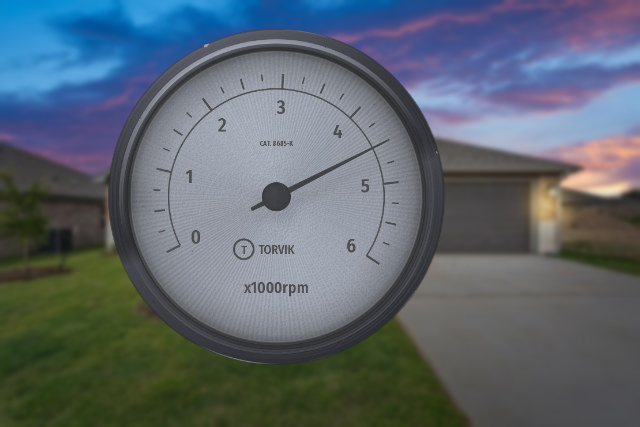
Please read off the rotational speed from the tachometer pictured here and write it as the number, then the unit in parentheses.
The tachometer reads 4500 (rpm)
